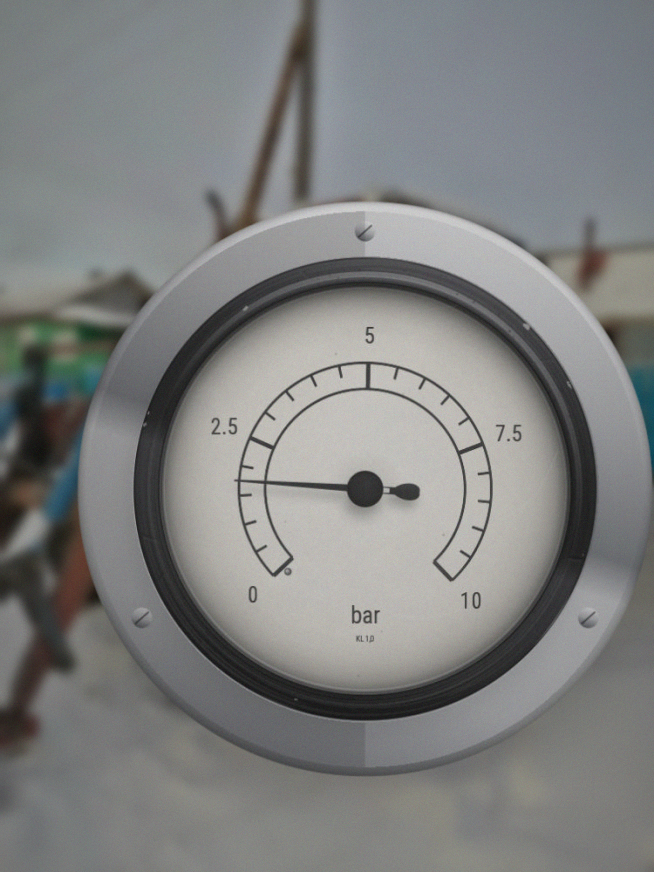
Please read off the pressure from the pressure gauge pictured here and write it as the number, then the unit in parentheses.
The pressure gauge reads 1.75 (bar)
